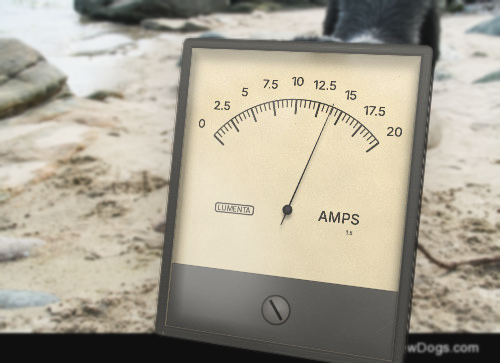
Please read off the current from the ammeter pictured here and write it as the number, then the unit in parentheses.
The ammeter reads 14 (A)
